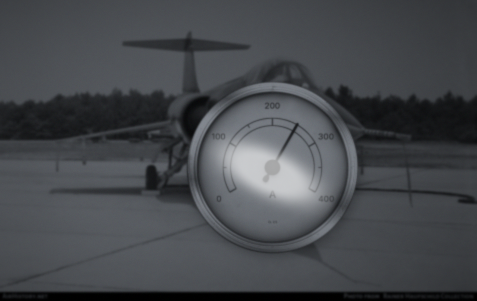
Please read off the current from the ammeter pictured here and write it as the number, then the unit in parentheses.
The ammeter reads 250 (A)
